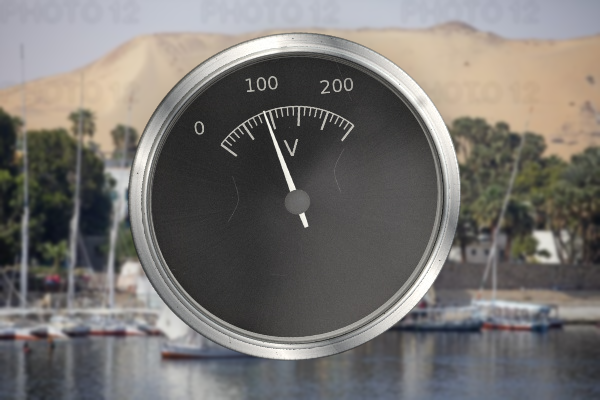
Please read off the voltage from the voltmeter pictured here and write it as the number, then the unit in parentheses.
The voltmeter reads 90 (V)
